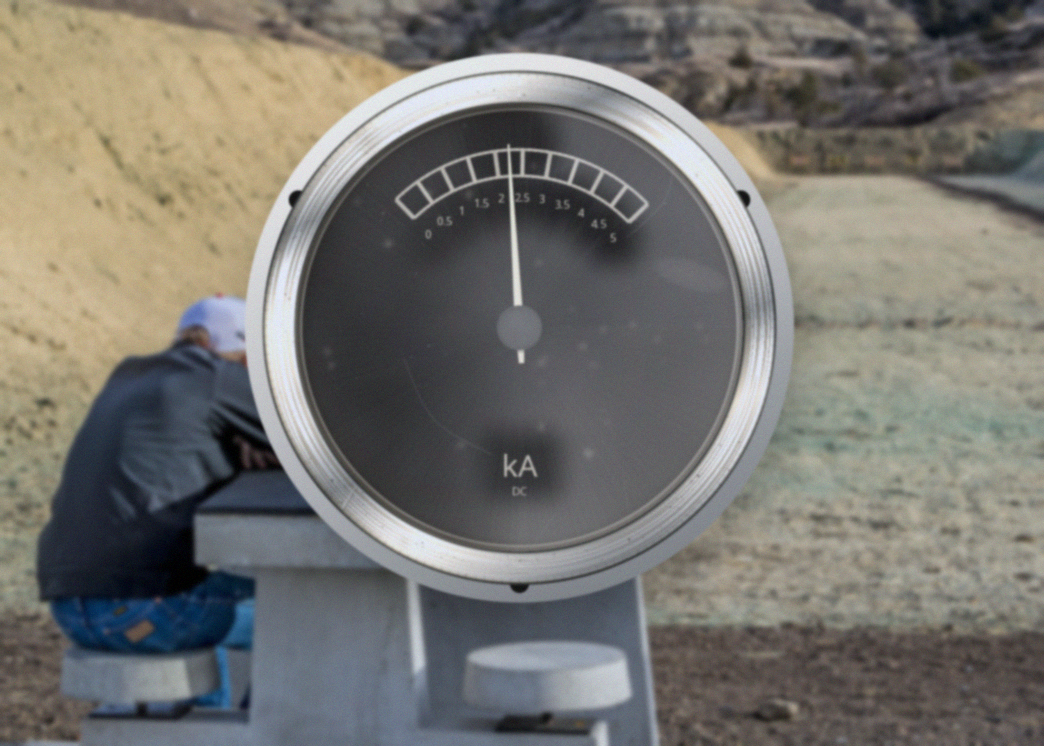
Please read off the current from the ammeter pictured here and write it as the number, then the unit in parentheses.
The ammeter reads 2.25 (kA)
